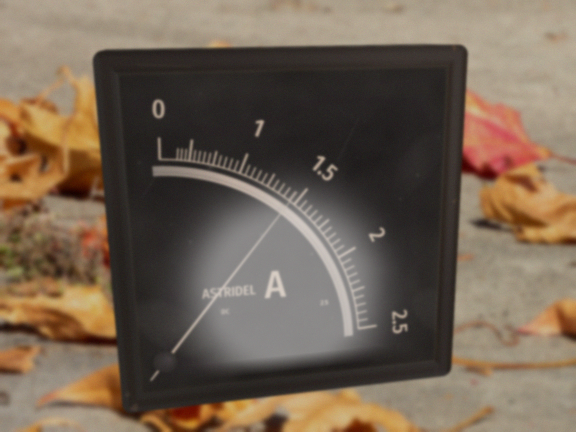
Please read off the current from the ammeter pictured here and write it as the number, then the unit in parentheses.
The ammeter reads 1.45 (A)
